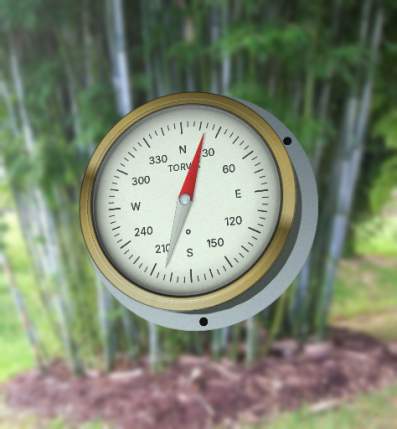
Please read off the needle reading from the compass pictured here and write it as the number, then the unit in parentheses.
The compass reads 20 (°)
